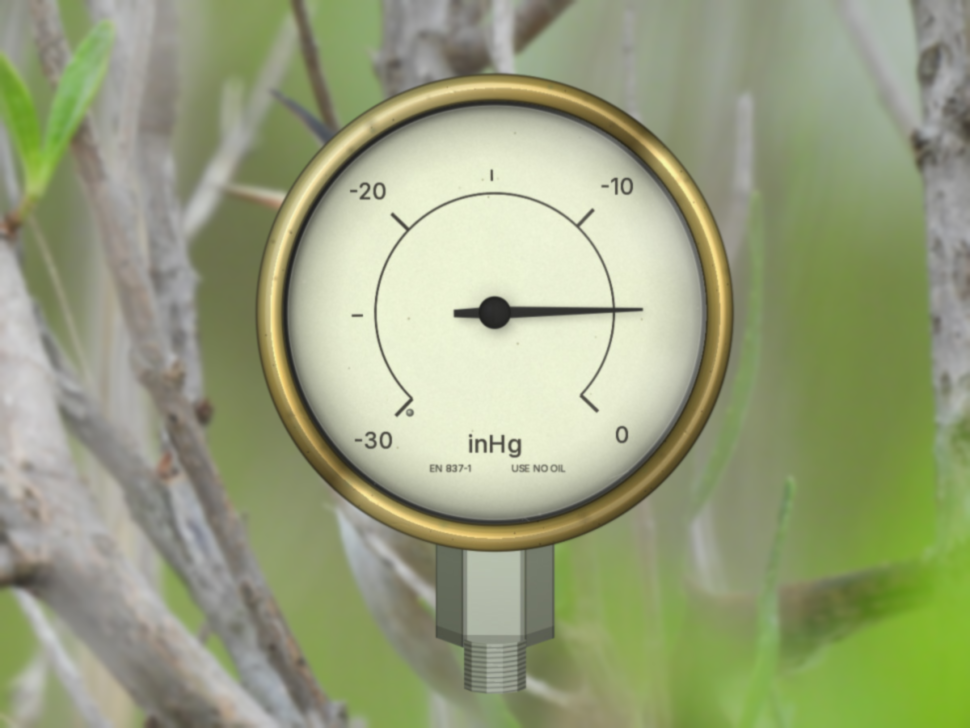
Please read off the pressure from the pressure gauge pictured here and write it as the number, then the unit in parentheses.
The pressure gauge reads -5 (inHg)
